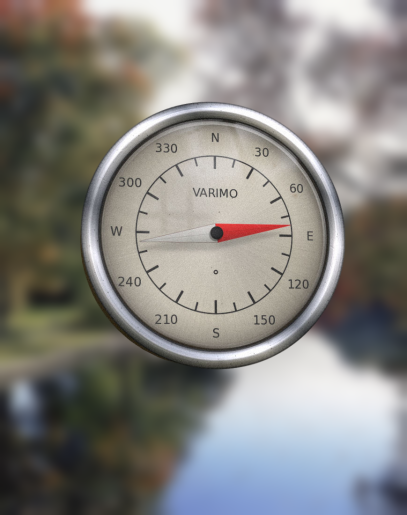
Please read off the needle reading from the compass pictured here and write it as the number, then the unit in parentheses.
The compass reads 82.5 (°)
